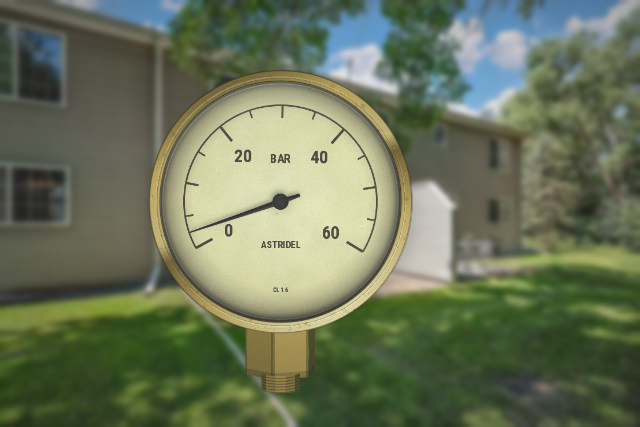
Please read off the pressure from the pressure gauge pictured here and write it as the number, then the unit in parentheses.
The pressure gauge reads 2.5 (bar)
